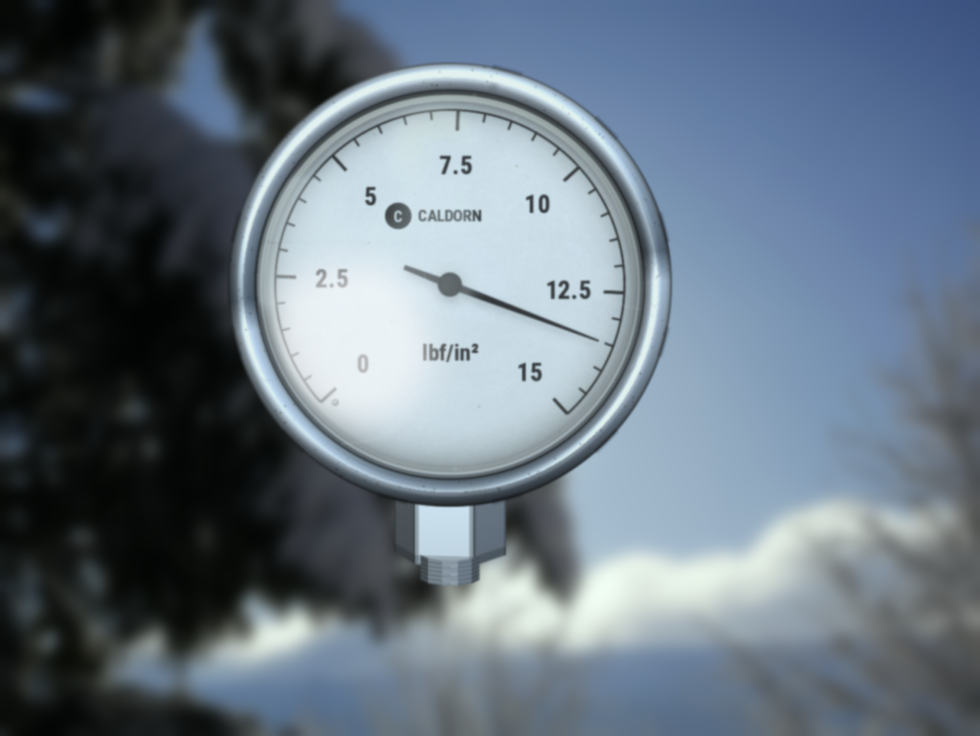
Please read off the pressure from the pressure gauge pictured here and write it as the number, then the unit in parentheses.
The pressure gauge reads 13.5 (psi)
